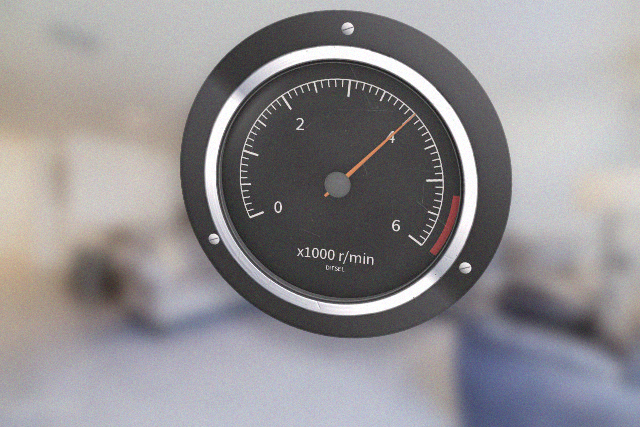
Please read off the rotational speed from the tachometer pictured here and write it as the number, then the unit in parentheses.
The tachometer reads 4000 (rpm)
